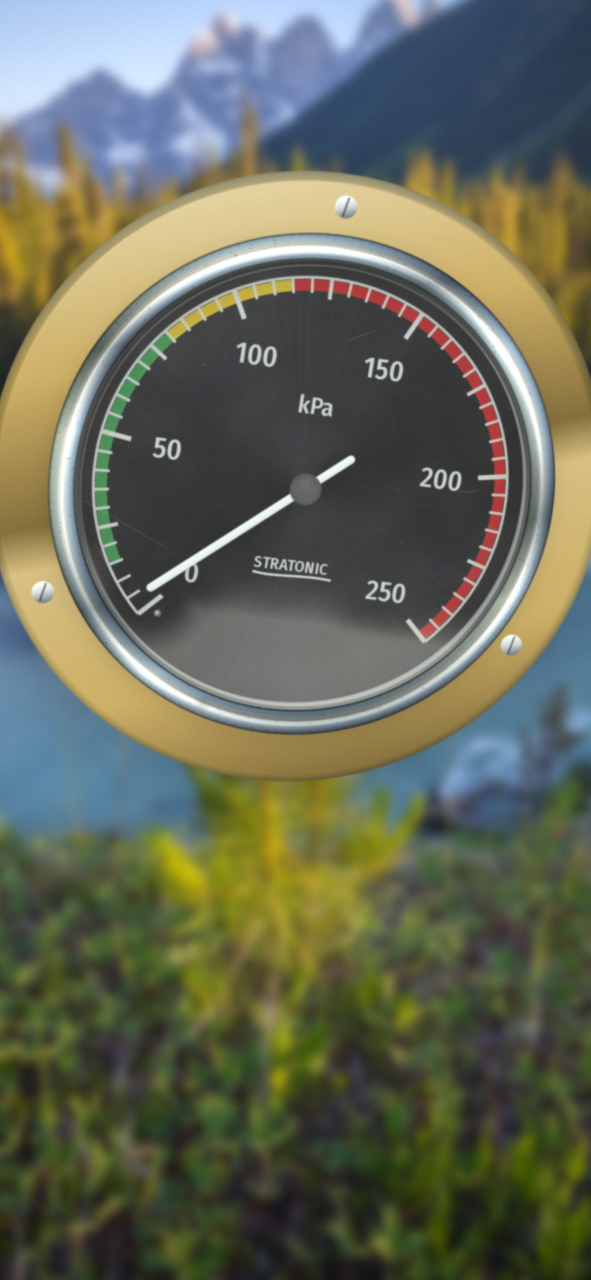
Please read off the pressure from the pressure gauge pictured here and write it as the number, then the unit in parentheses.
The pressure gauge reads 5 (kPa)
